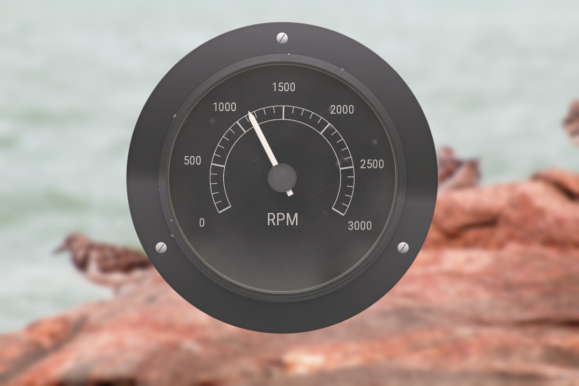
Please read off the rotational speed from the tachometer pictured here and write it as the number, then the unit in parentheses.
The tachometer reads 1150 (rpm)
